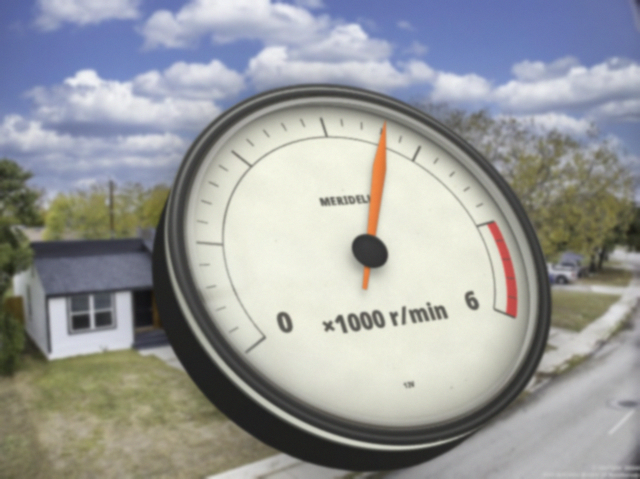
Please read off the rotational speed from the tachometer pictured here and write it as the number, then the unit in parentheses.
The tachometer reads 3600 (rpm)
